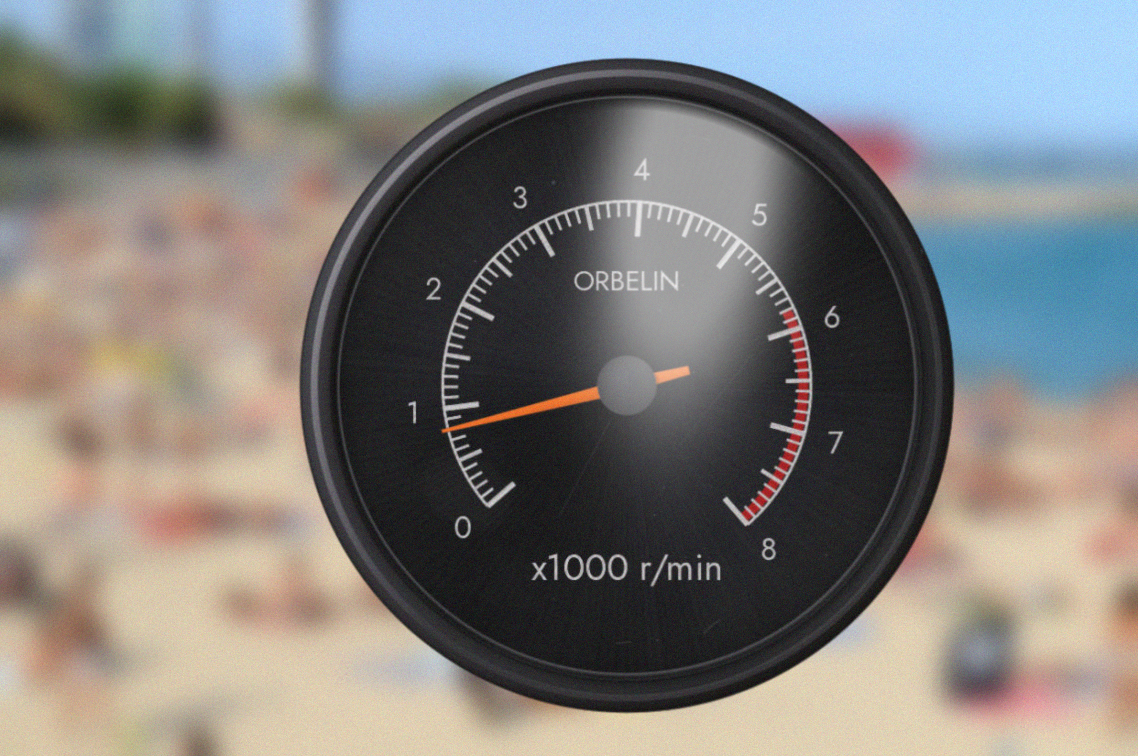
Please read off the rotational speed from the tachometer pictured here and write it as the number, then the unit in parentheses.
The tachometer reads 800 (rpm)
